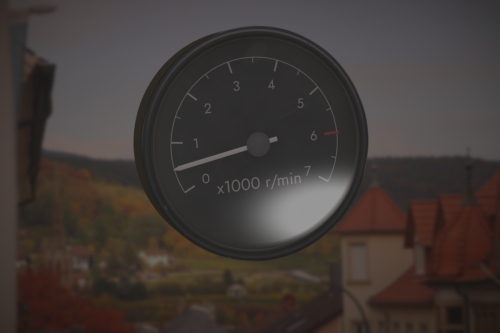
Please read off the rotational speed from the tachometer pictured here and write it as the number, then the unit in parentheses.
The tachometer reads 500 (rpm)
